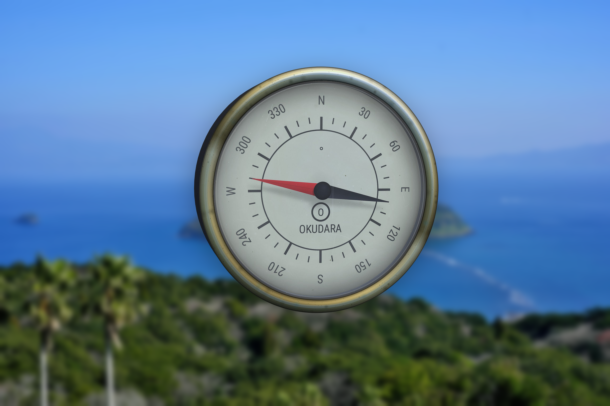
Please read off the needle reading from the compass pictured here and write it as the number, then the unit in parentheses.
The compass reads 280 (°)
